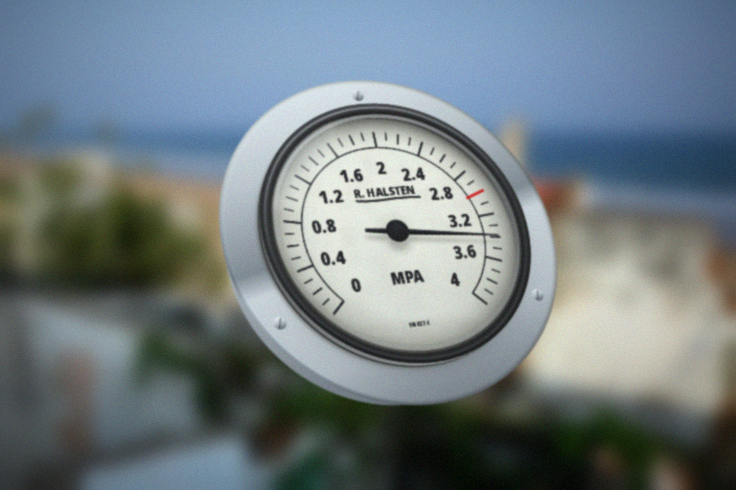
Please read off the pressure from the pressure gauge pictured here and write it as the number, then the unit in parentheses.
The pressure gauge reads 3.4 (MPa)
